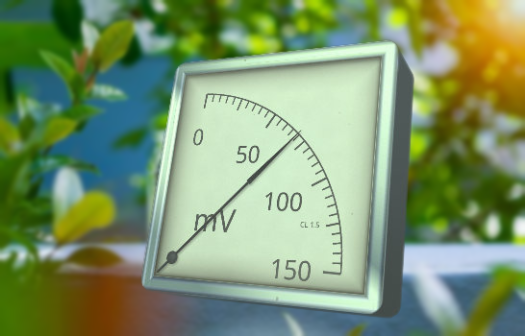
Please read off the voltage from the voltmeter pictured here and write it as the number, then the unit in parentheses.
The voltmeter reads 70 (mV)
